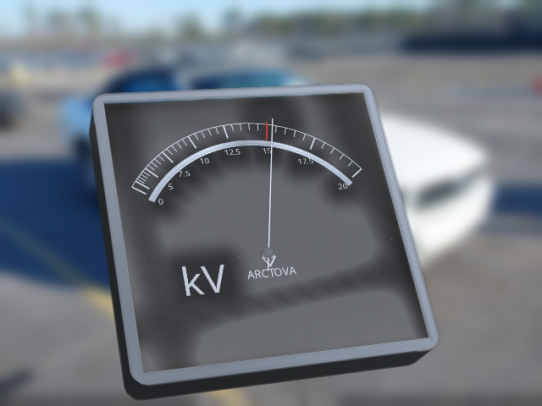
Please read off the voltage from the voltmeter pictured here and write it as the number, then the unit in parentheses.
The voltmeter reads 15.25 (kV)
